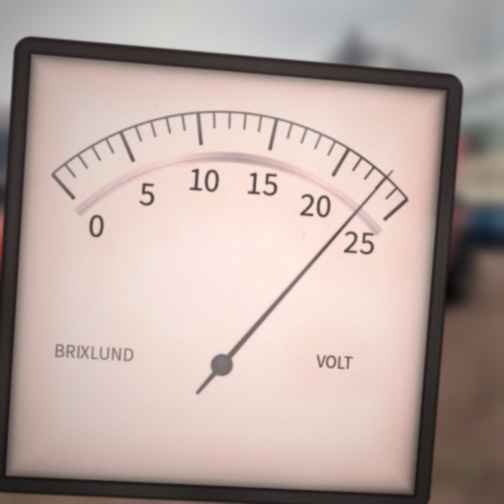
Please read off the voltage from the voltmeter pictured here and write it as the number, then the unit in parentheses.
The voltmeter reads 23 (V)
